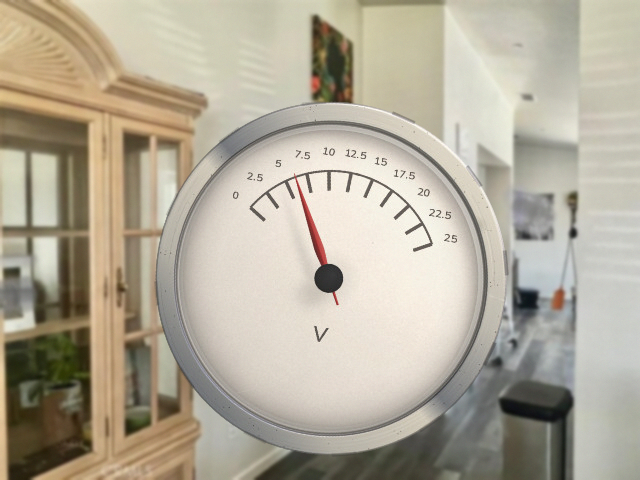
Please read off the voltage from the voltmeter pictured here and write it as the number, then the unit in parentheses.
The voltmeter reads 6.25 (V)
